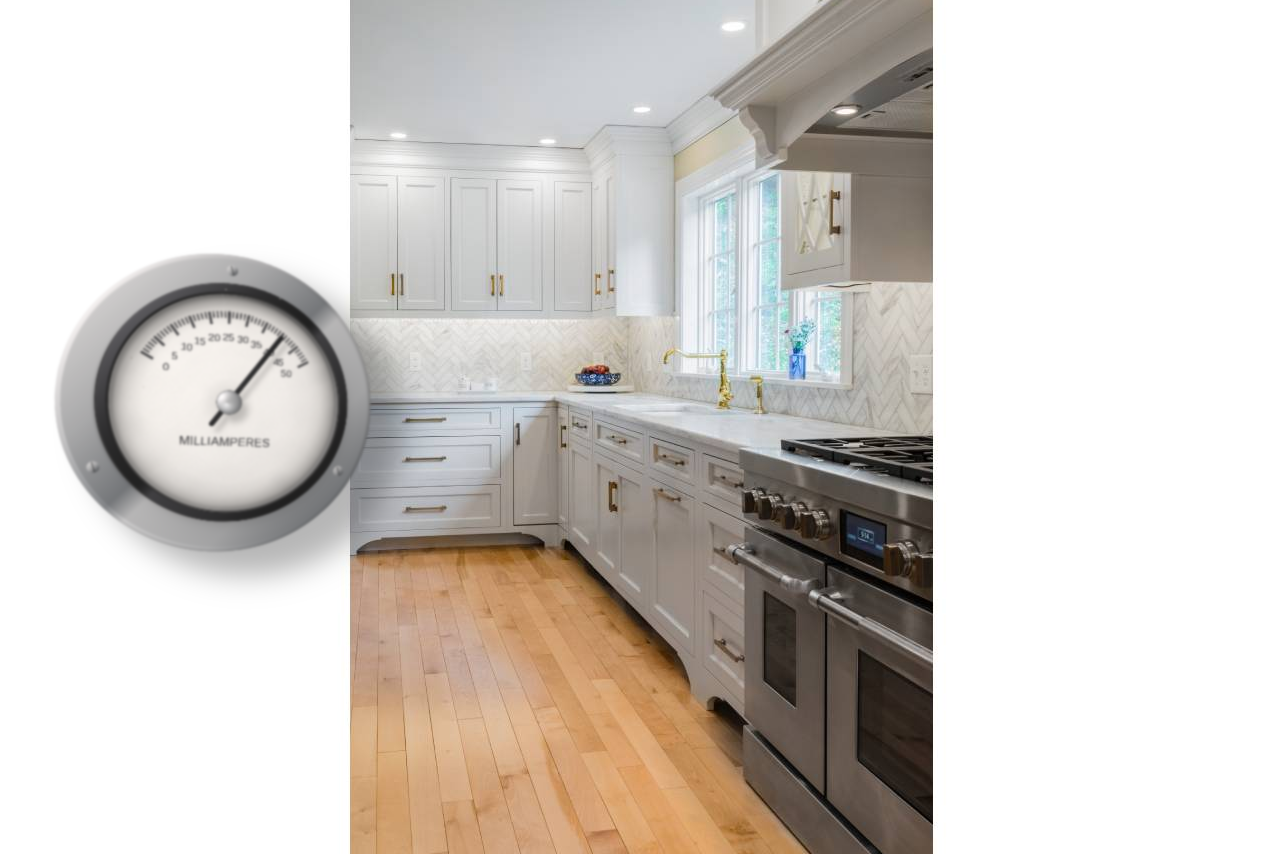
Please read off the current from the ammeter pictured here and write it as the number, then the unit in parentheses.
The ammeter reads 40 (mA)
